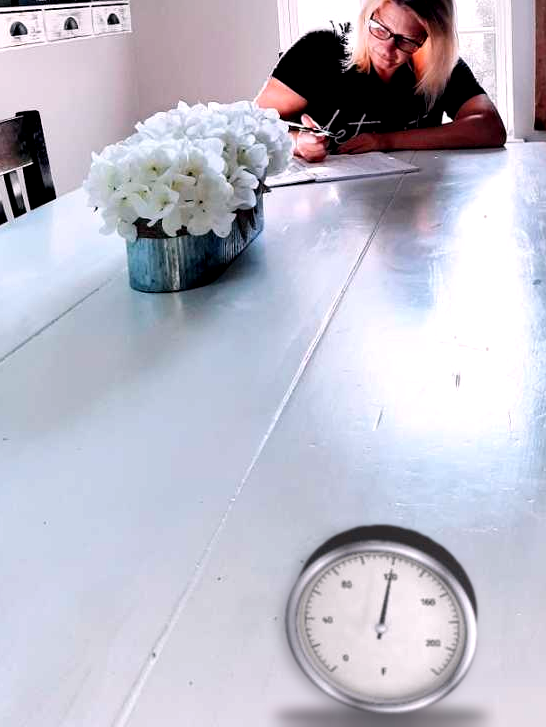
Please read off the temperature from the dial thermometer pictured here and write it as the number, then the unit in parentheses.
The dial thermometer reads 120 (°F)
